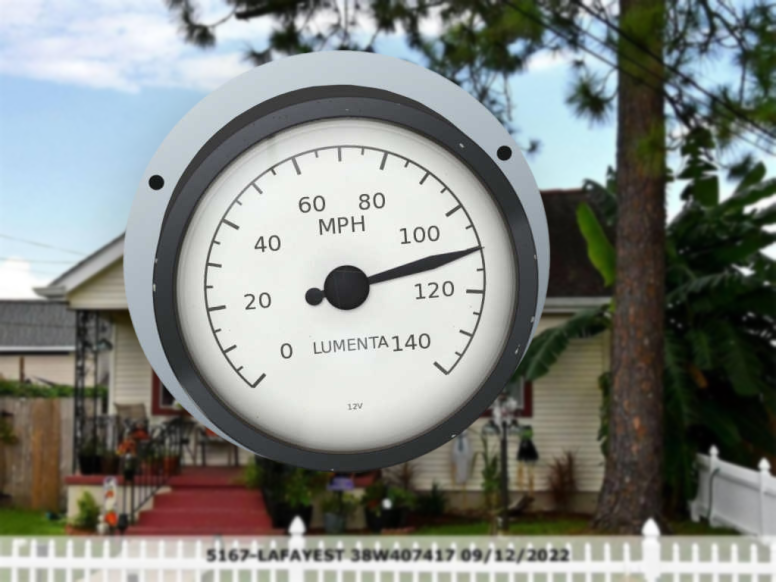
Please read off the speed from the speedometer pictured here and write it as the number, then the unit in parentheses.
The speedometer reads 110 (mph)
